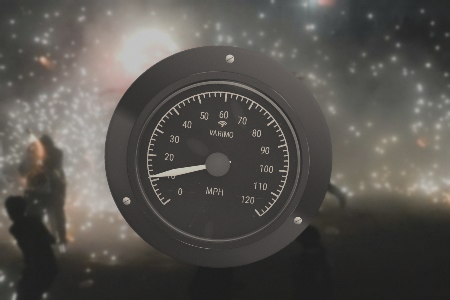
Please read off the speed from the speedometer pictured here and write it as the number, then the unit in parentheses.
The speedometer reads 12 (mph)
